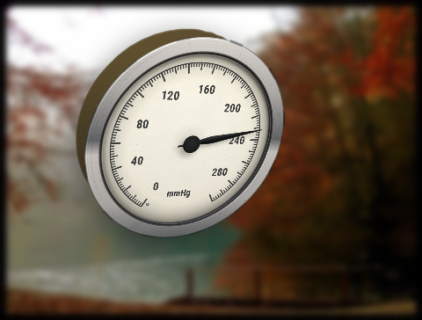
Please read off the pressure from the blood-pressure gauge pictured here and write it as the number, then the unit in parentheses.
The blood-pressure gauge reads 230 (mmHg)
